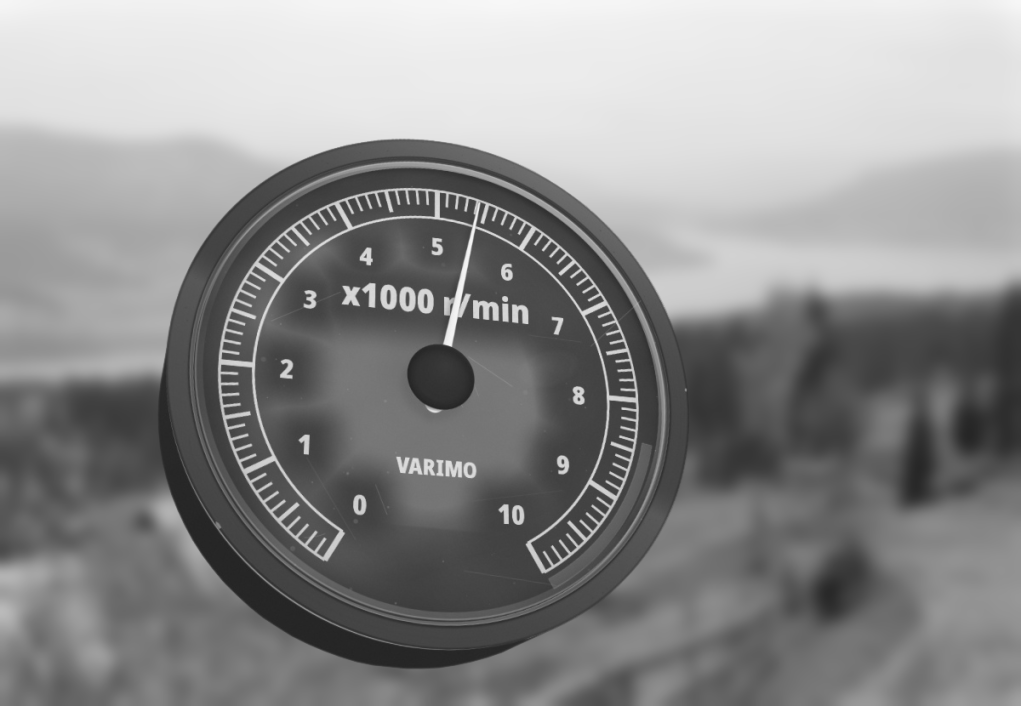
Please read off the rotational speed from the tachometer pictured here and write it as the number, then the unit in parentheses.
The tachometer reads 5400 (rpm)
